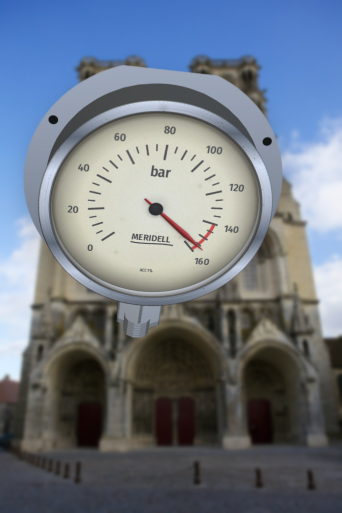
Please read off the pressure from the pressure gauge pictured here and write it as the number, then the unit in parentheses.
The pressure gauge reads 155 (bar)
